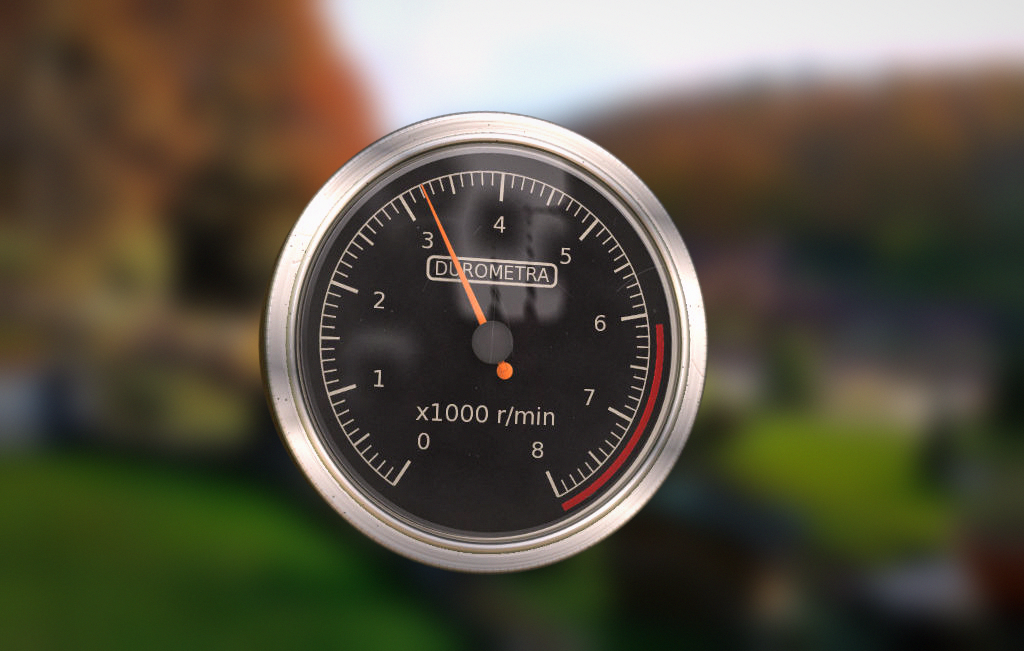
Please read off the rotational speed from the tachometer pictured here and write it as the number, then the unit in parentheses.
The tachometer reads 3200 (rpm)
